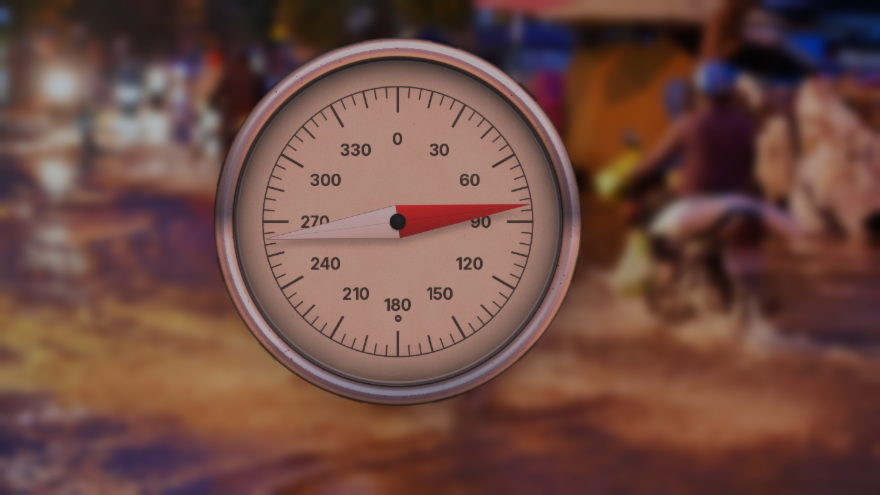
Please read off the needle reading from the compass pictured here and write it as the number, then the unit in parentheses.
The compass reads 82.5 (°)
